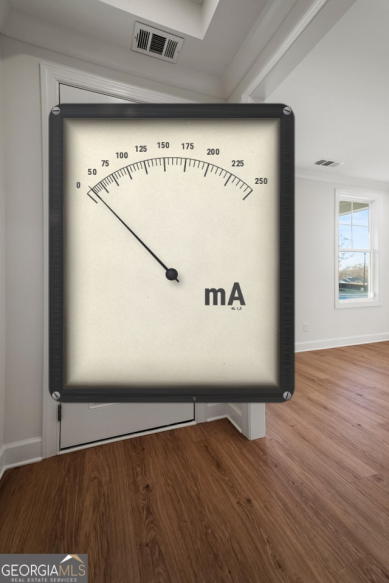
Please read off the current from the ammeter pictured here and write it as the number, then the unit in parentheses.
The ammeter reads 25 (mA)
